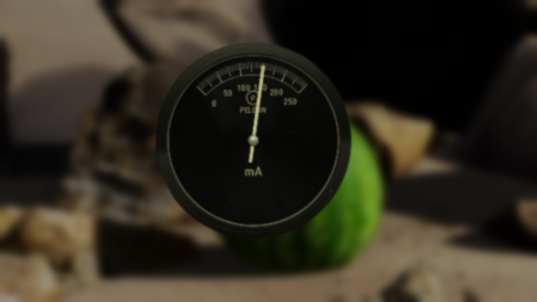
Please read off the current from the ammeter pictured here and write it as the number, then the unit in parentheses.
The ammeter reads 150 (mA)
